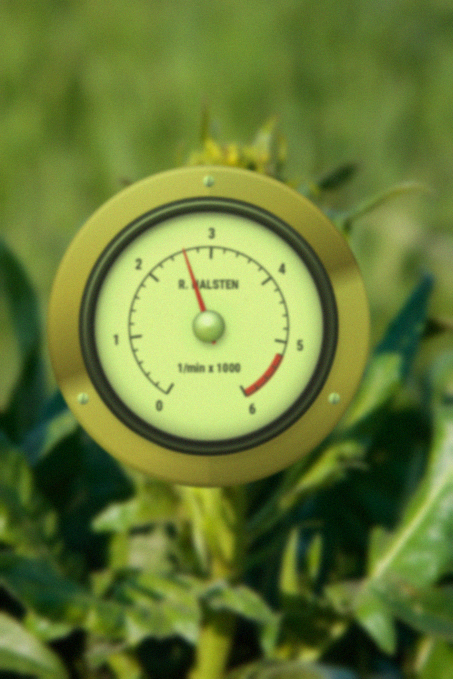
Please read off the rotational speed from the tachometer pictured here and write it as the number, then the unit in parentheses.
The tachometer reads 2600 (rpm)
